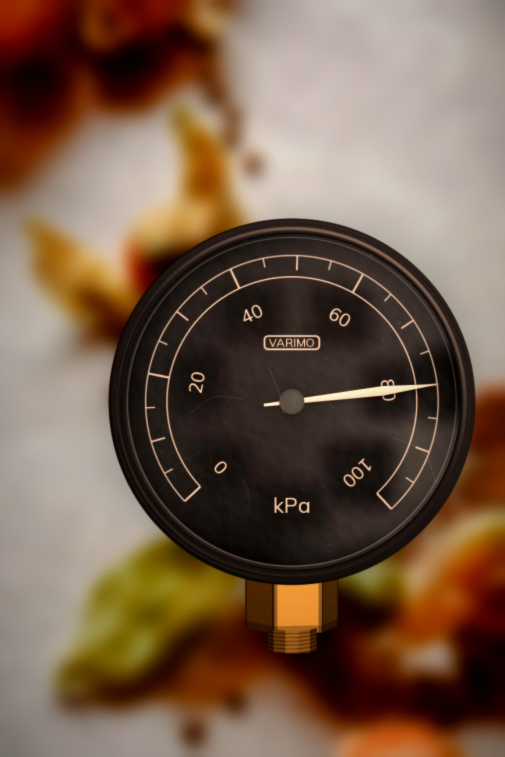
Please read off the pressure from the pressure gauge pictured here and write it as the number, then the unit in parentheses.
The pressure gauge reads 80 (kPa)
